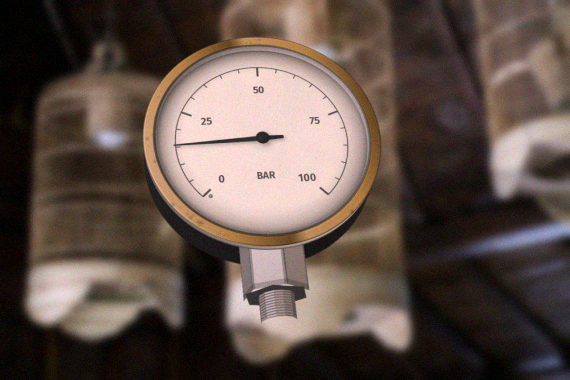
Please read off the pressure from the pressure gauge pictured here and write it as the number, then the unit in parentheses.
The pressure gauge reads 15 (bar)
